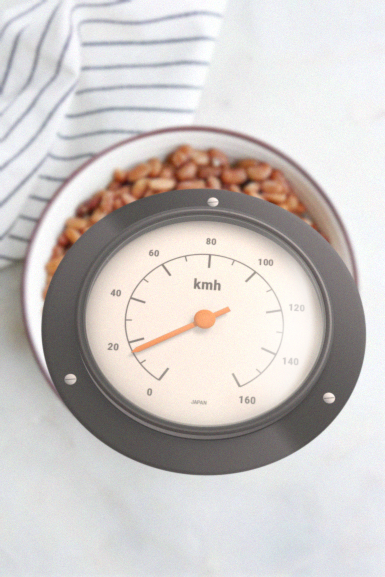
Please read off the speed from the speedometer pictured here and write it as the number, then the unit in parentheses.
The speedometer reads 15 (km/h)
